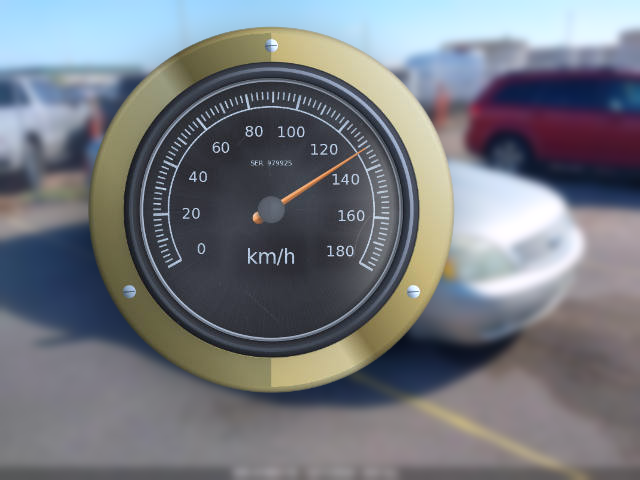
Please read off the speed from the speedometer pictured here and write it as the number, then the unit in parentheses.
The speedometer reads 132 (km/h)
